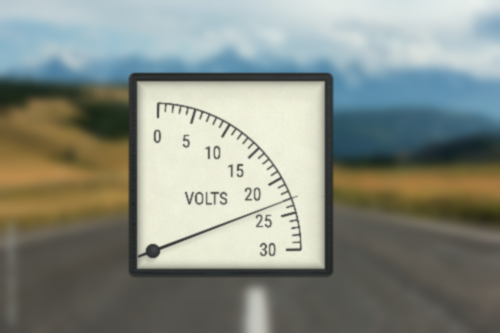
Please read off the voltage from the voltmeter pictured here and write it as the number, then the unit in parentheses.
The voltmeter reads 23 (V)
